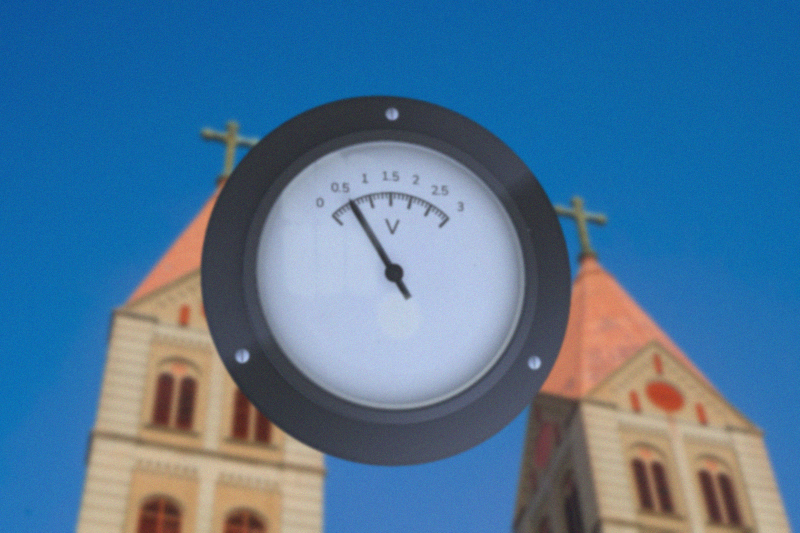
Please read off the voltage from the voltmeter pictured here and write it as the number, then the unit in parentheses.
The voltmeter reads 0.5 (V)
